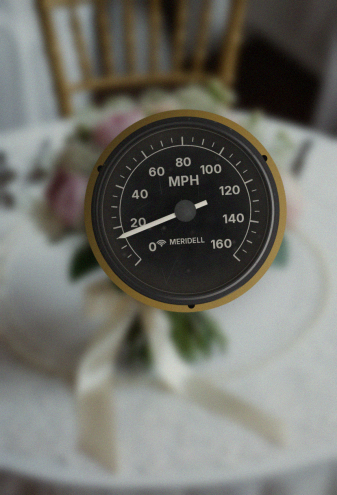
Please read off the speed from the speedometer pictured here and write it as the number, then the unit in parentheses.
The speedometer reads 15 (mph)
